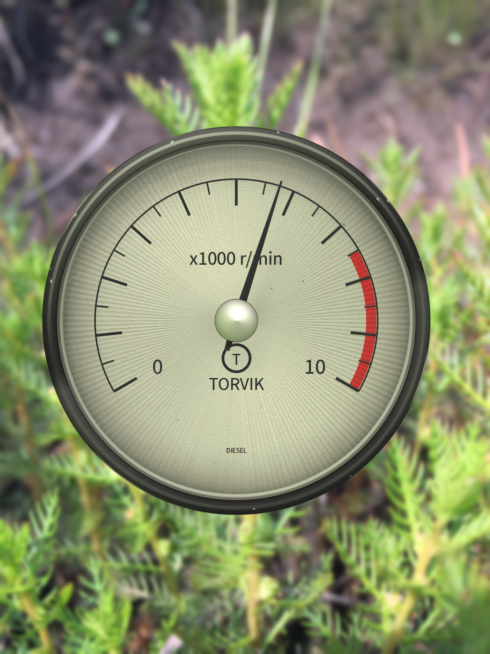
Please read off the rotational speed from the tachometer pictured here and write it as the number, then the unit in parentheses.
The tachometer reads 5750 (rpm)
